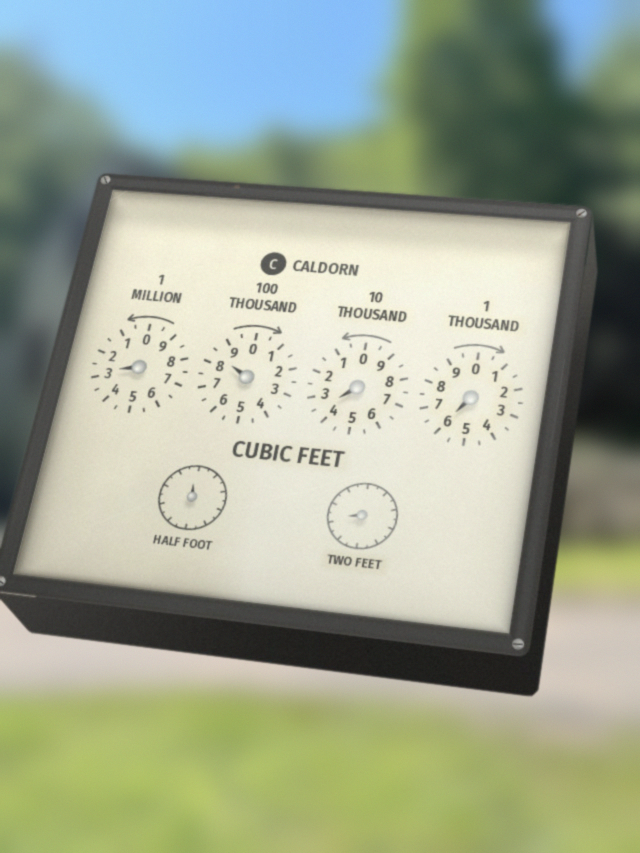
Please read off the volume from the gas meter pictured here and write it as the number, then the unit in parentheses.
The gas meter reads 283600 (ft³)
